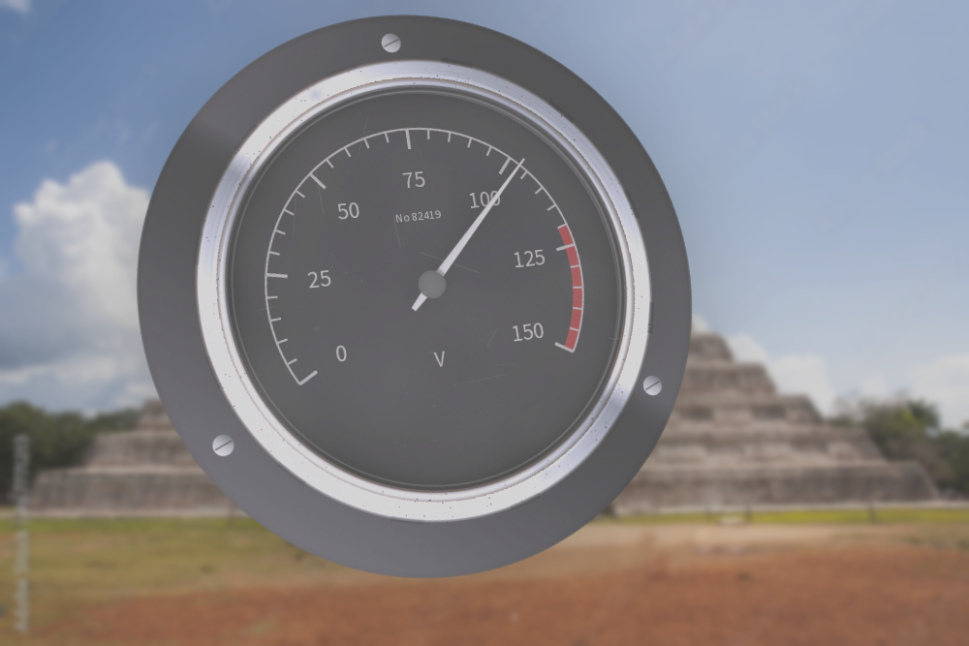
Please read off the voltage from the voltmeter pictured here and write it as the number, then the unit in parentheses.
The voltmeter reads 102.5 (V)
